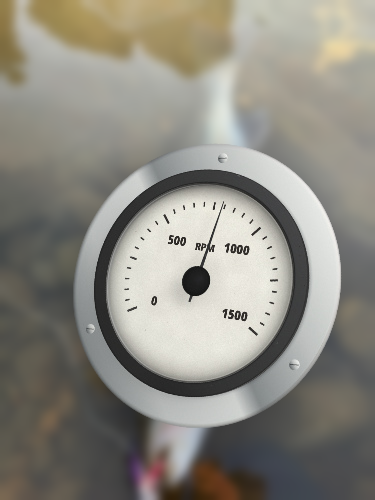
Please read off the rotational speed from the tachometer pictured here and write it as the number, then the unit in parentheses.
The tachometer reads 800 (rpm)
